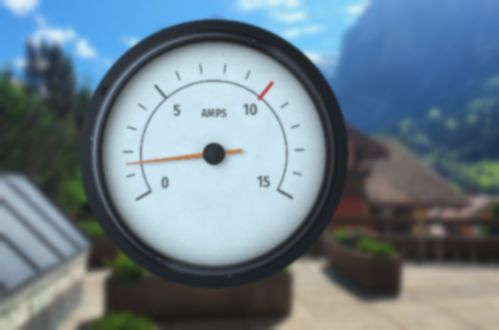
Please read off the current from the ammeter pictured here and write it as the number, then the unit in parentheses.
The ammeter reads 1.5 (A)
